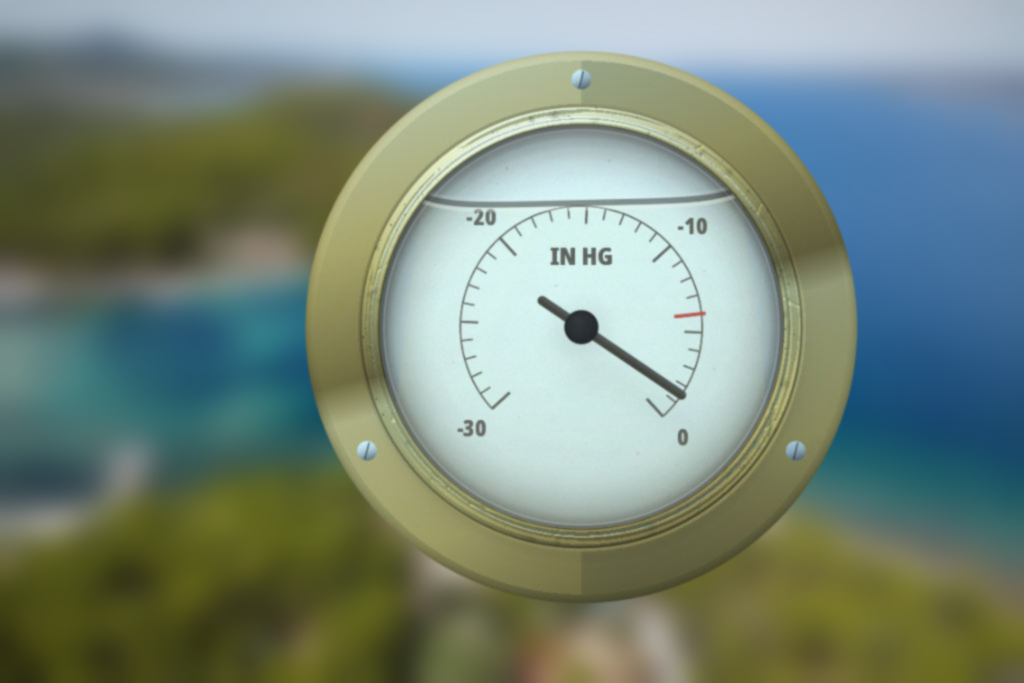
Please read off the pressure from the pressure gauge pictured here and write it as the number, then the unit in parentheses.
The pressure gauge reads -1.5 (inHg)
